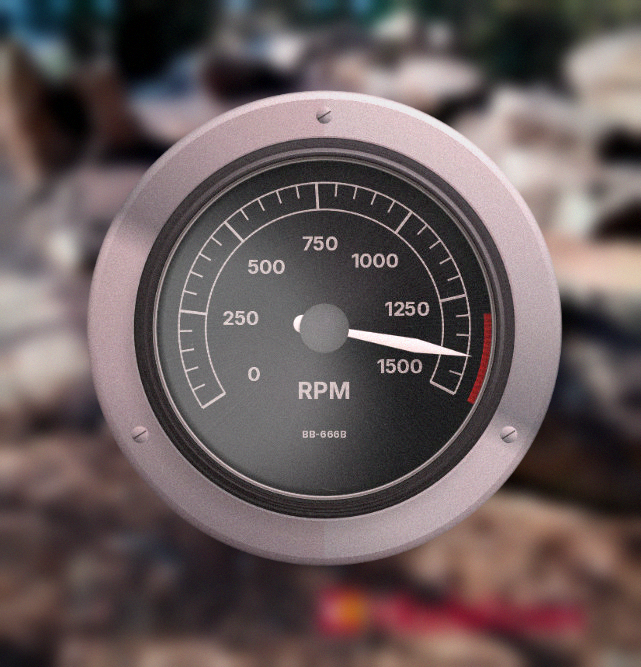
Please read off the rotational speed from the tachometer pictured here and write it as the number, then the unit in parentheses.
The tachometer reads 1400 (rpm)
